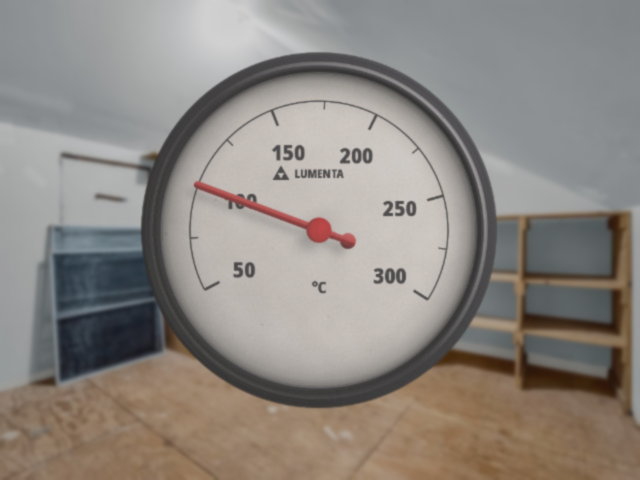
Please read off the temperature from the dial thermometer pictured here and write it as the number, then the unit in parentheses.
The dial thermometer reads 100 (°C)
